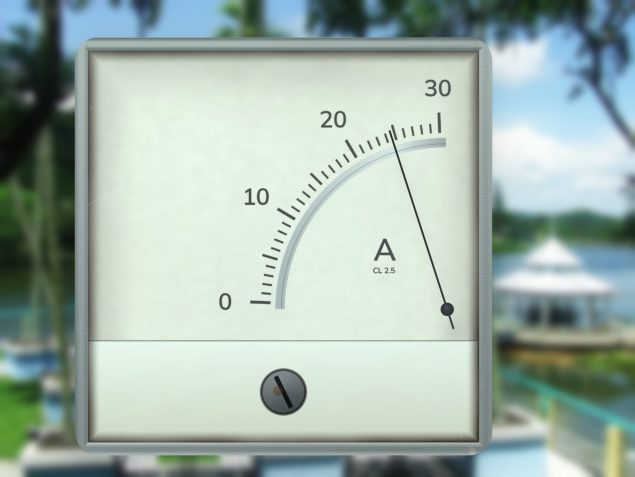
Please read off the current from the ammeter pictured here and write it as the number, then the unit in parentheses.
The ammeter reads 24.5 (A)
